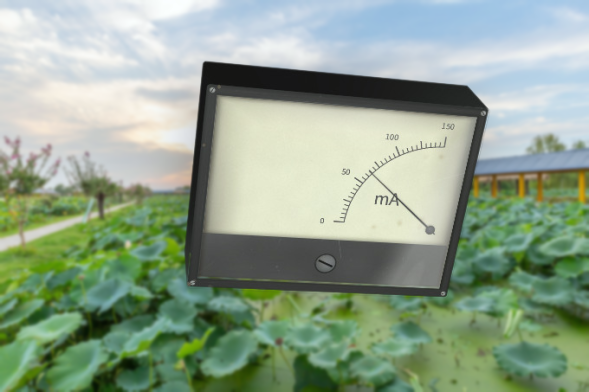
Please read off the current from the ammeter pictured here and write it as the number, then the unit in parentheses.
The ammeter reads 65 (mA)
